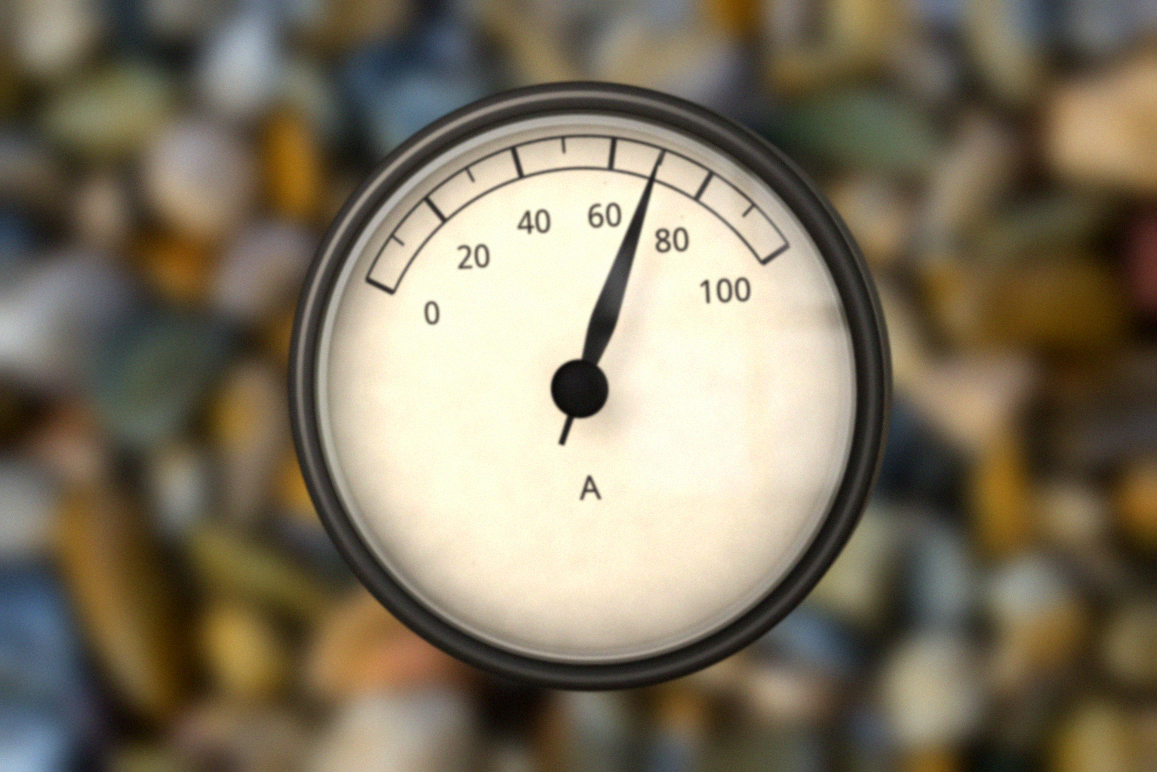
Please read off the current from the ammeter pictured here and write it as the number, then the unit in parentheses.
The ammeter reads 70 (A)
